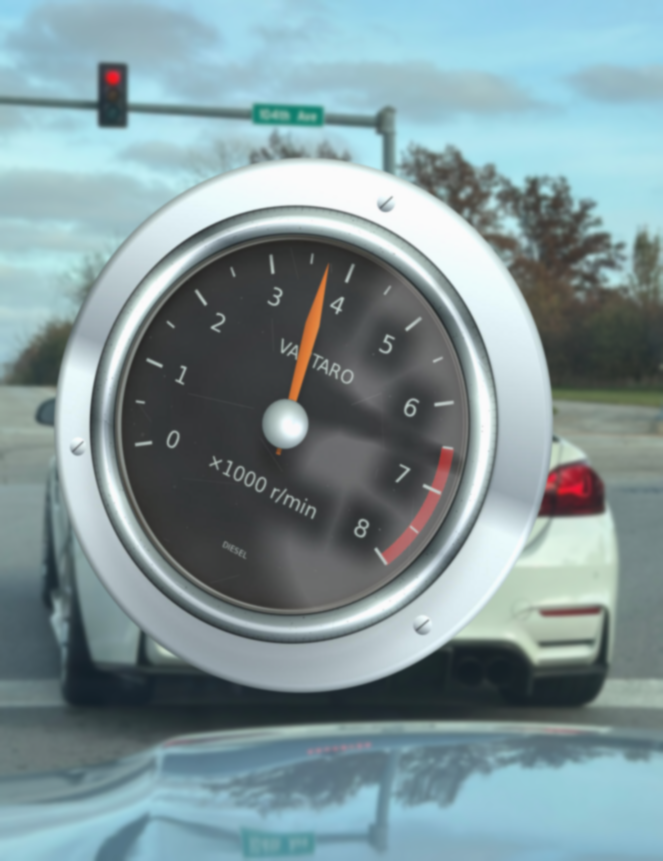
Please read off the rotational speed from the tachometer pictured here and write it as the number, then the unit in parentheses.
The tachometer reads 3750 (rpm)
